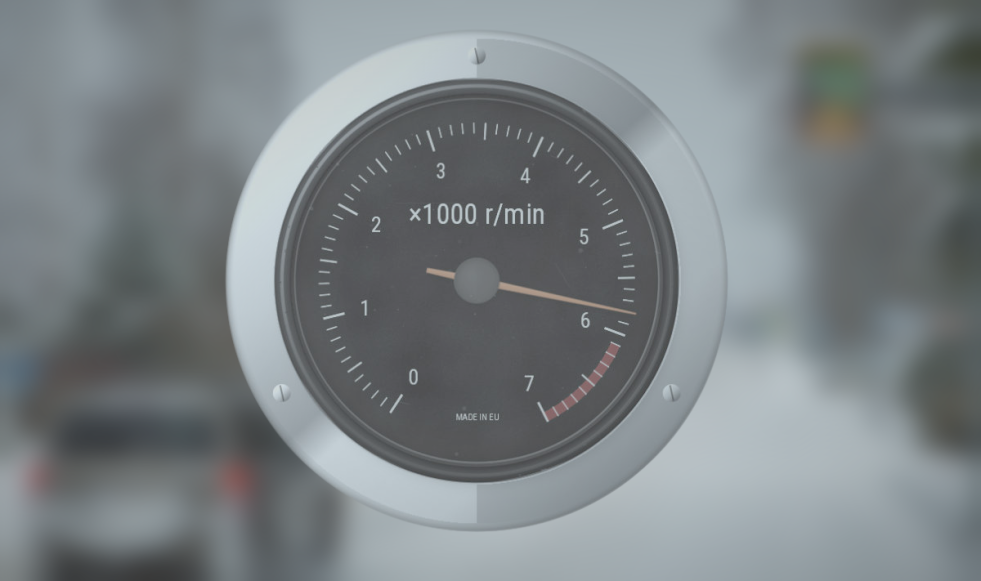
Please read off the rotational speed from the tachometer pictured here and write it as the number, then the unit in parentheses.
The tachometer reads 5800 (rpm)
